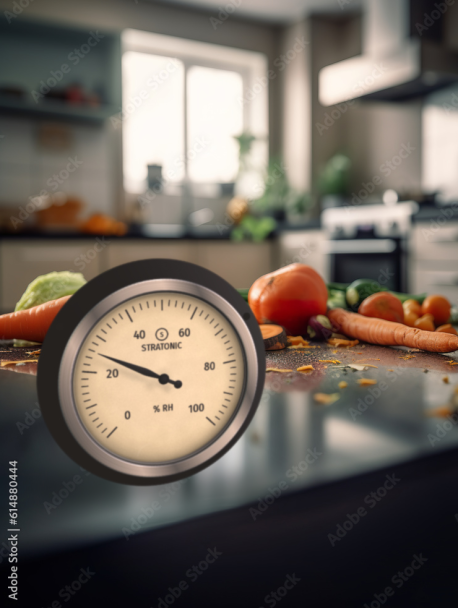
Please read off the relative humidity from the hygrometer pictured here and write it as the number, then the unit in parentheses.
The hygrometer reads 26 (%)
